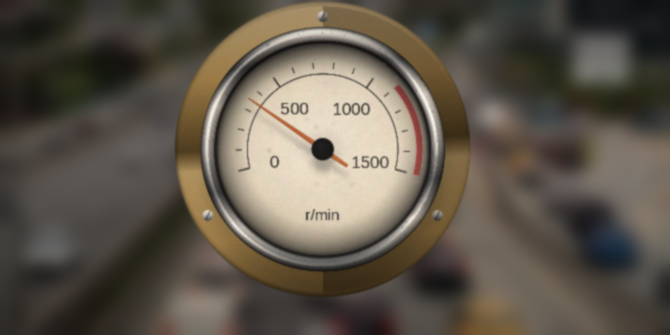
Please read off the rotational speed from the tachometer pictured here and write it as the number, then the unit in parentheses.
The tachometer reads 350 (rpm)
